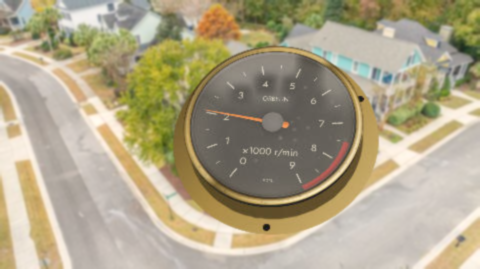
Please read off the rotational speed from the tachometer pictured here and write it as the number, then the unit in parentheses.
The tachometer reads 2000 (rpm)
